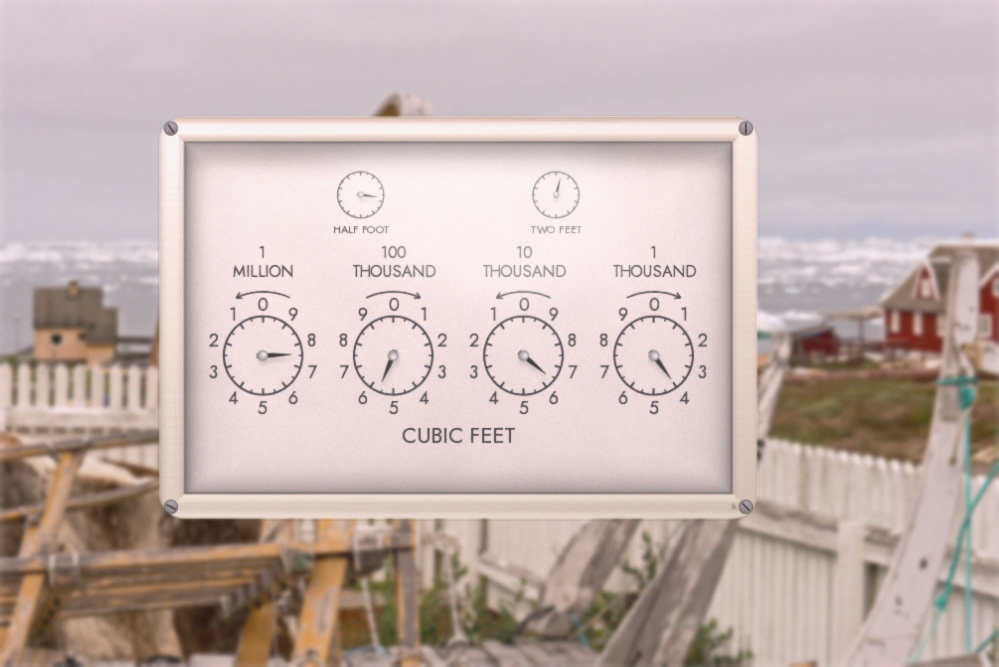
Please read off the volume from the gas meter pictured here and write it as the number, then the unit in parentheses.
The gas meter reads 756400 (ft³)
